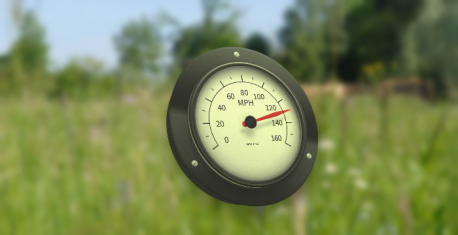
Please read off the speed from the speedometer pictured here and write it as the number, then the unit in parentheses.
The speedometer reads 130 (mph)
